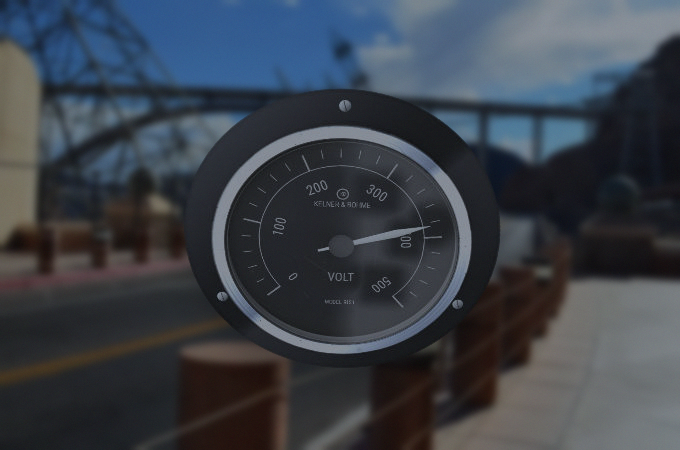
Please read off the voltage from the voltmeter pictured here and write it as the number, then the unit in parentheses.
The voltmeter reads 380 (V)
